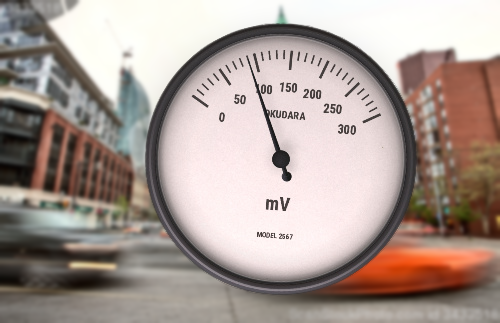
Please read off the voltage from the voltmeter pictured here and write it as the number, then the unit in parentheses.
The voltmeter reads 90 (mV)
